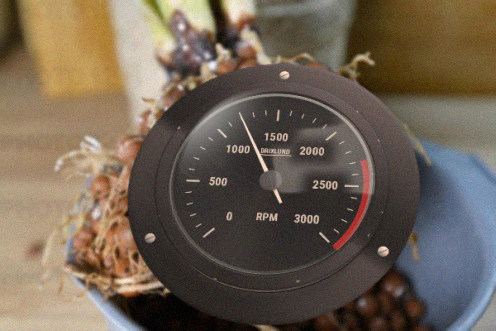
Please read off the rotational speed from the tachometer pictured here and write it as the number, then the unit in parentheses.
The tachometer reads 1200 (rpm)
